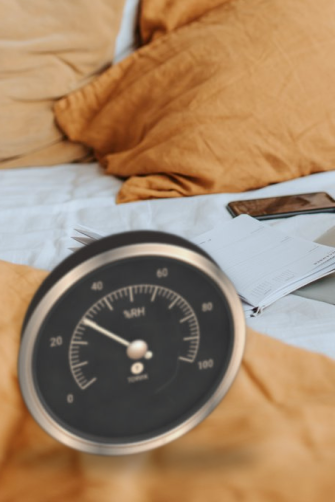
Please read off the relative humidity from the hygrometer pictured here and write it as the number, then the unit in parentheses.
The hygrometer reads 30 (%)
